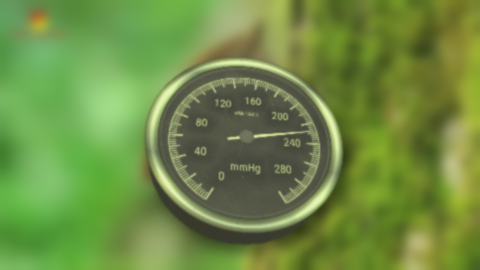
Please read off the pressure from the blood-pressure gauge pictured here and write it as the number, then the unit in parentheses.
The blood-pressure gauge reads 230 (mmHg)
